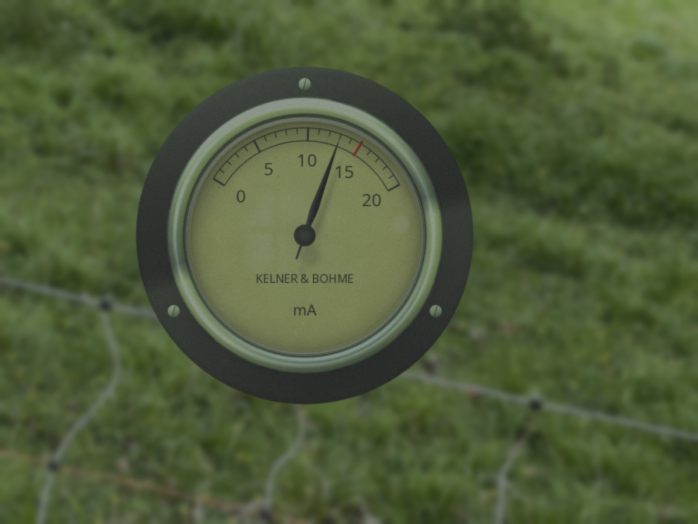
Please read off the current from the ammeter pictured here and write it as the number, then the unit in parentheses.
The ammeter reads 13 (mA)
